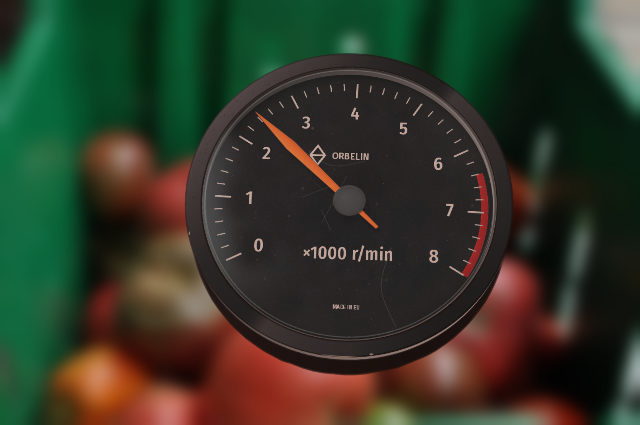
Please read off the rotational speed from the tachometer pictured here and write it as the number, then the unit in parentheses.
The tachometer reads 2400 (rpm)
